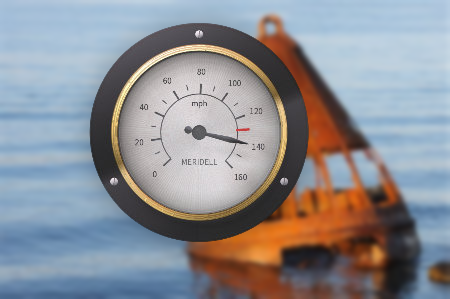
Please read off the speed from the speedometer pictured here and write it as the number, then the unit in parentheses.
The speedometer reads 140 (mph)
